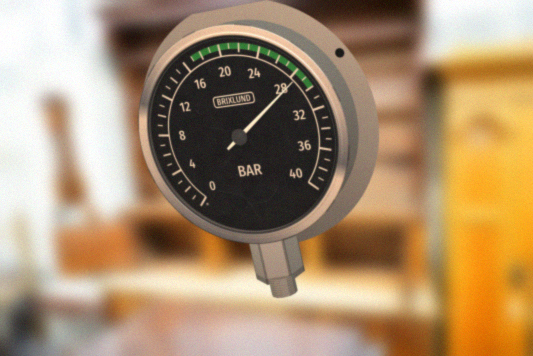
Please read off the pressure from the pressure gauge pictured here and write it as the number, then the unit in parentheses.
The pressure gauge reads 28.5 (bar)
